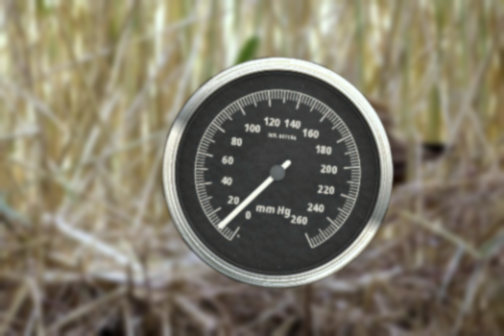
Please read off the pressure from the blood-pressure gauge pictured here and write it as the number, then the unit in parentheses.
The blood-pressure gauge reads 10 (mmHg)
